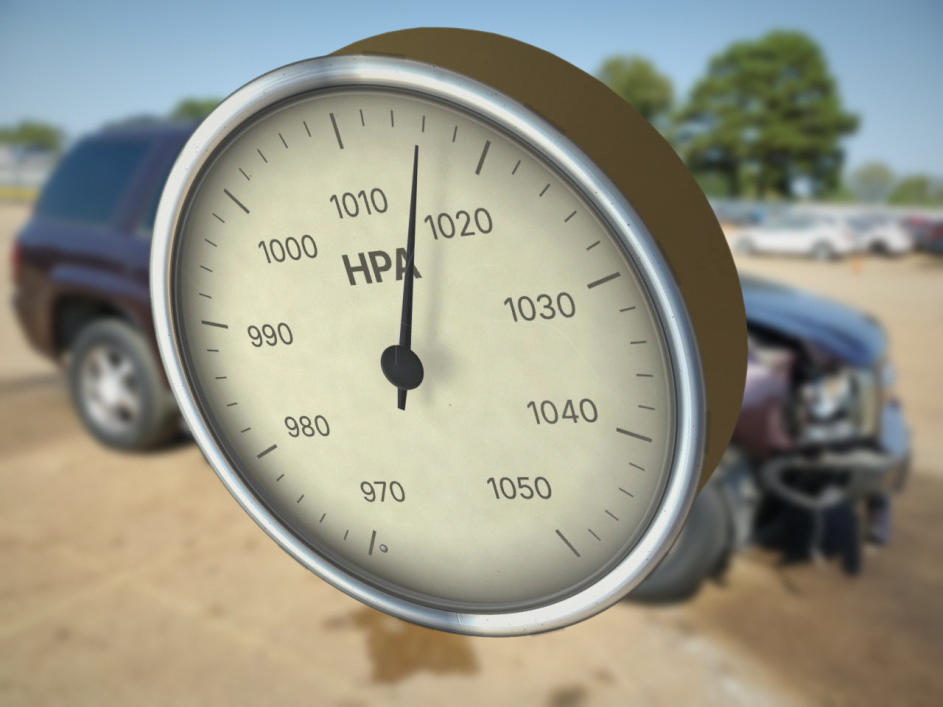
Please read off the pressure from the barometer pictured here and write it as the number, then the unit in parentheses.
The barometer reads 1016 (hPa)
